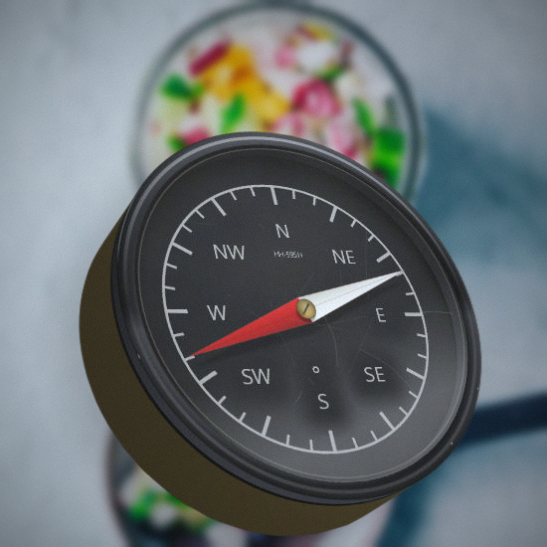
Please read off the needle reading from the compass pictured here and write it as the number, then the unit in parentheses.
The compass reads 250 (°)
